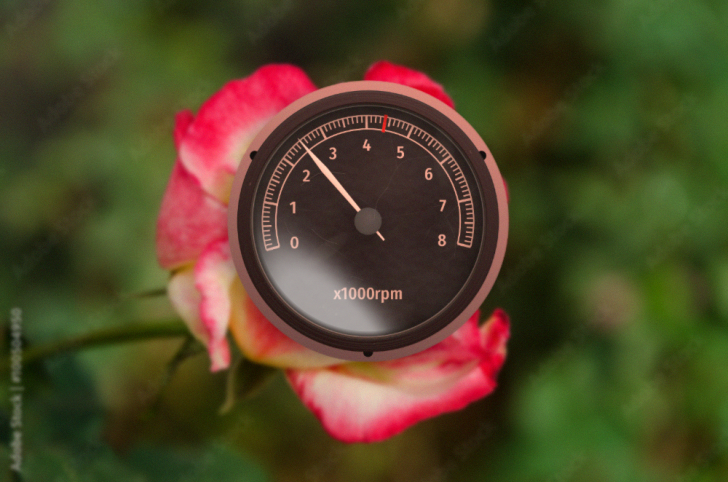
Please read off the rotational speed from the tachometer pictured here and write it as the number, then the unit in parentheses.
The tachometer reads 2500 (rpm)
